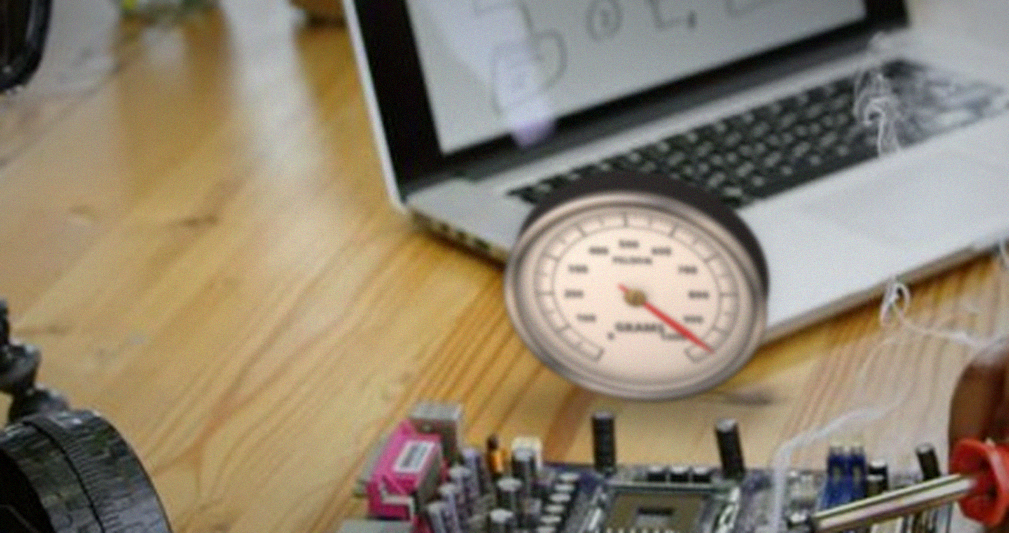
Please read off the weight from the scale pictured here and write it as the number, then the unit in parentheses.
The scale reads 950 (g)
